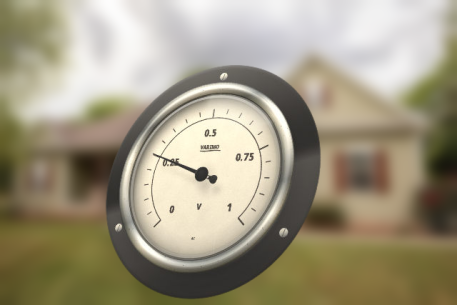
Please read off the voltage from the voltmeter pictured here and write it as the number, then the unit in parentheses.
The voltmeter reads 0.25 (V)
